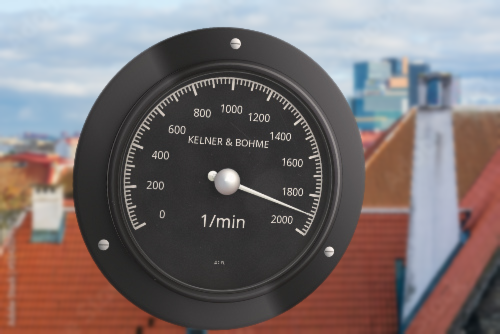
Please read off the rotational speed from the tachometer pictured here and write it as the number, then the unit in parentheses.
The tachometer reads 1900 (rpm)
